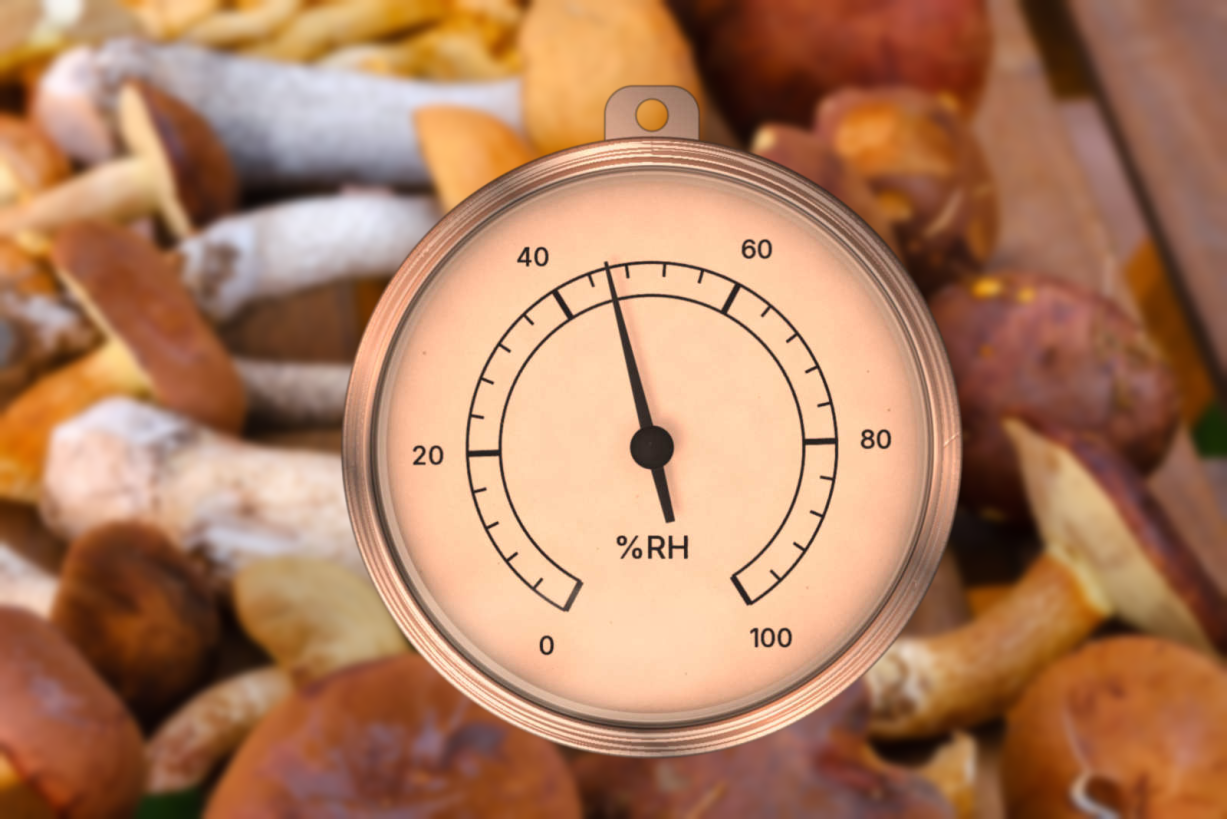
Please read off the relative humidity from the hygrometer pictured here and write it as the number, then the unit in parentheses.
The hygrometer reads 46 (%)
